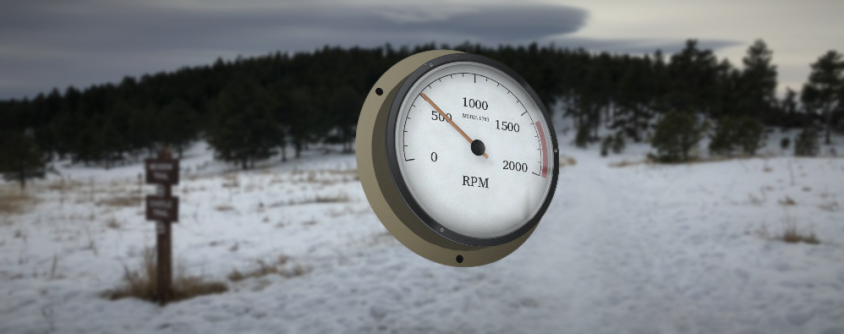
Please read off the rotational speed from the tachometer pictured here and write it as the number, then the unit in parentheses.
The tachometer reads 500 (rpm)
